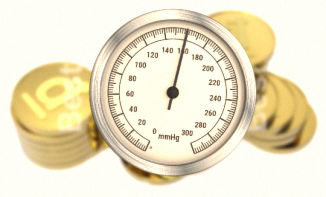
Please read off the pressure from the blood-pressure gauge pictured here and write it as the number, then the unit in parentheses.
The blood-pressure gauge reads 160 (mmHg)
